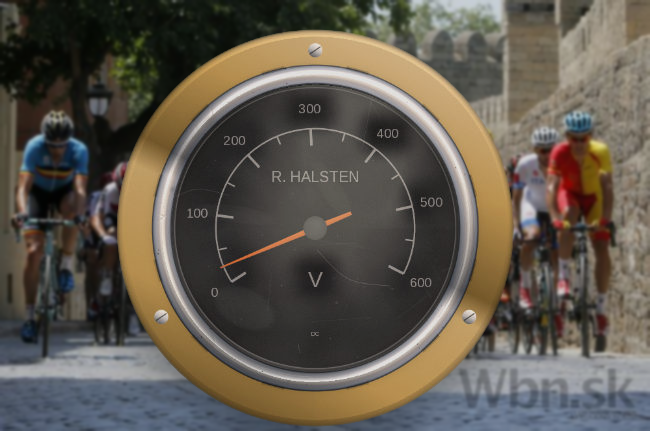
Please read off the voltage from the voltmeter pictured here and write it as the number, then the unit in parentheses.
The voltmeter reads 25 (V)
